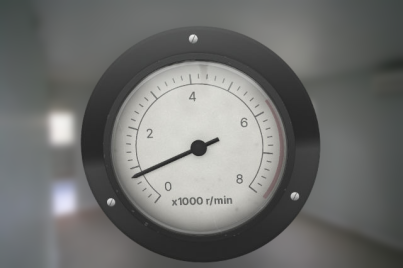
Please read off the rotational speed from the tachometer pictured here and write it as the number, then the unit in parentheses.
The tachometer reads 800 (rpm)
